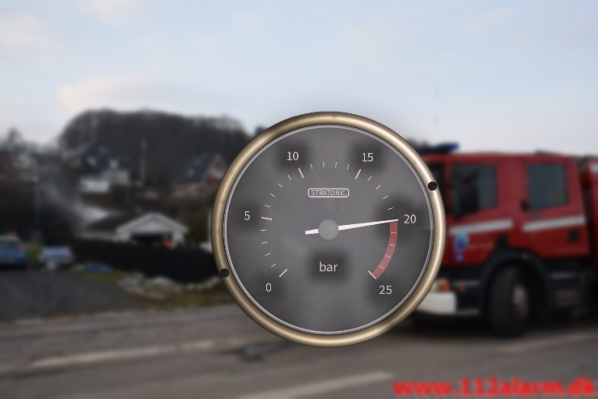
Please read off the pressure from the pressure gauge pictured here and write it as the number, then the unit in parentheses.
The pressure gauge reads 20 (bar)
